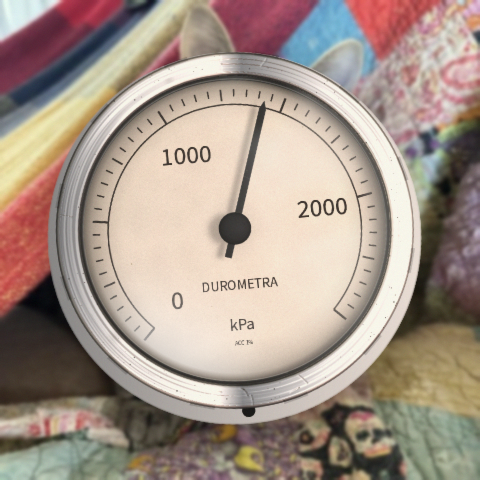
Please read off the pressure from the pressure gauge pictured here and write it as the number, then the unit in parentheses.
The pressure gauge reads 1425 (kPa)
